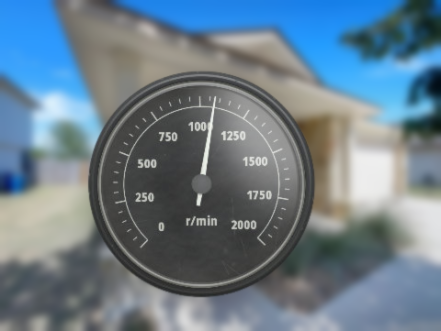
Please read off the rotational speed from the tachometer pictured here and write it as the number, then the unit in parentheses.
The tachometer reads 1075 (rpm)
